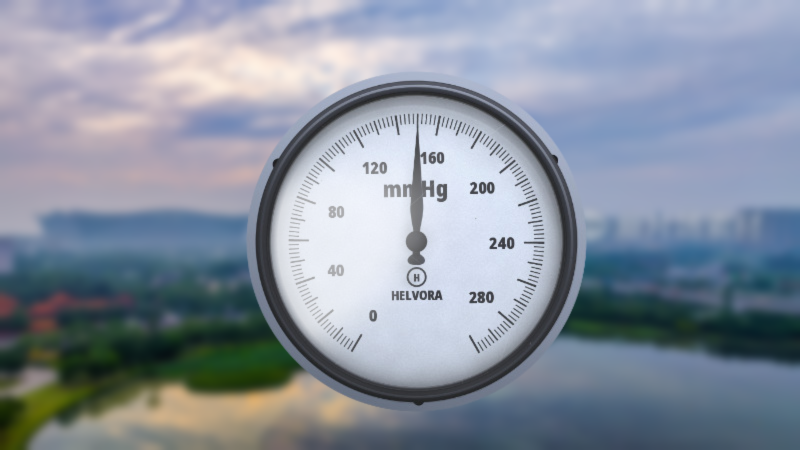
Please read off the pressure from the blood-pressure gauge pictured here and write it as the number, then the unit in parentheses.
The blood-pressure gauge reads 150 (mmHg)
